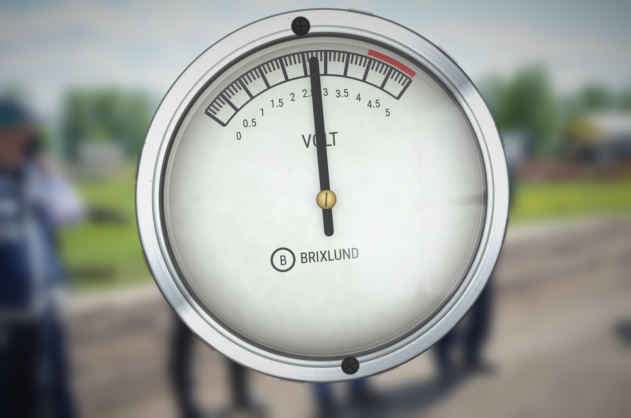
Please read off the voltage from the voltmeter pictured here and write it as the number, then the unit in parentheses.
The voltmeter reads 2.7 (V)
